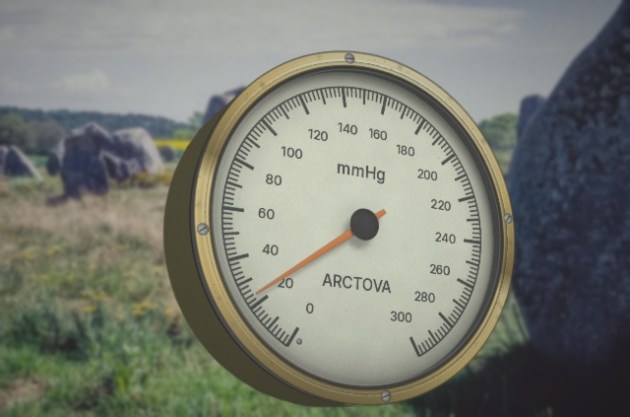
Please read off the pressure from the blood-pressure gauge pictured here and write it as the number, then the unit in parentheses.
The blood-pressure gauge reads 24 (mmHg)
